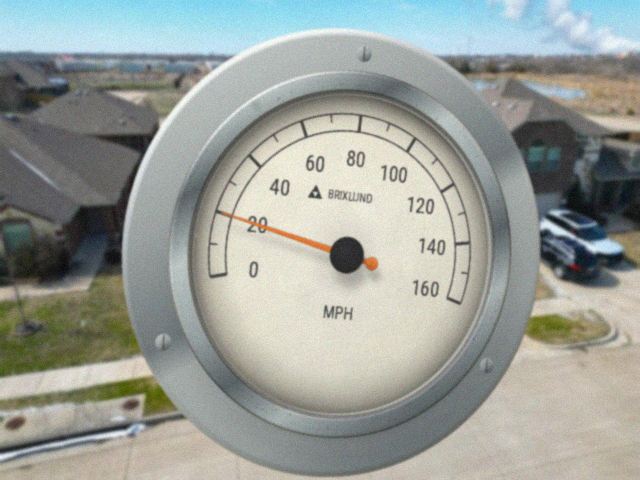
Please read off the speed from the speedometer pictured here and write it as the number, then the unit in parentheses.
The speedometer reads 20 (mph)
